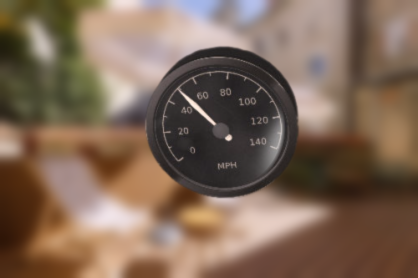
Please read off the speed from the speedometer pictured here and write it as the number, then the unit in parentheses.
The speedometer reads 50 (mph)
